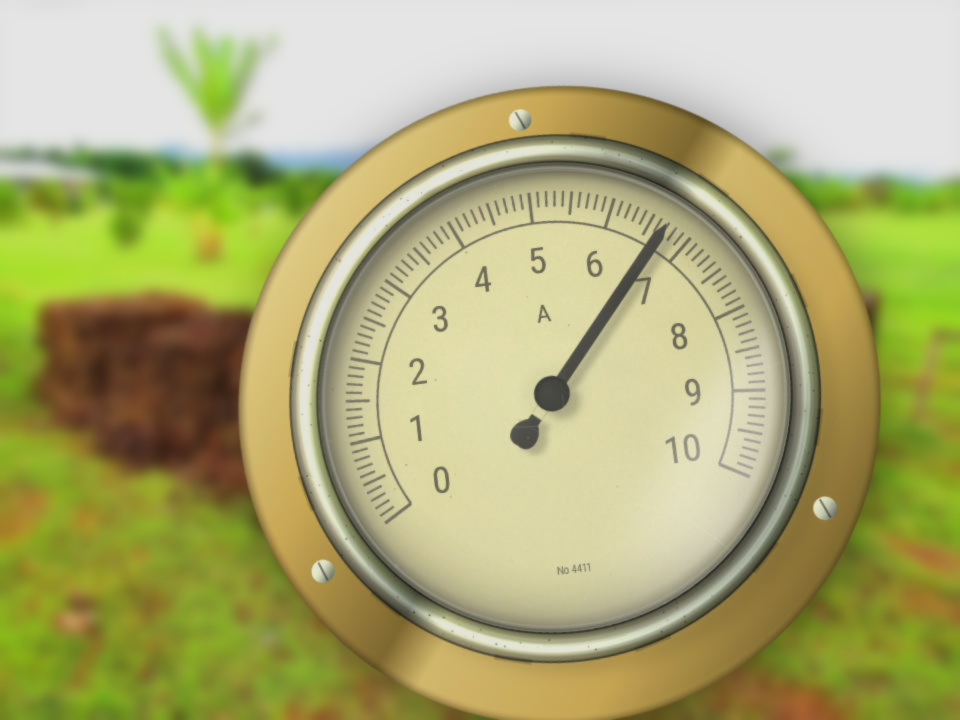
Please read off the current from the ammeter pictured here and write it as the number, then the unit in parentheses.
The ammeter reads 6.7 (A)
